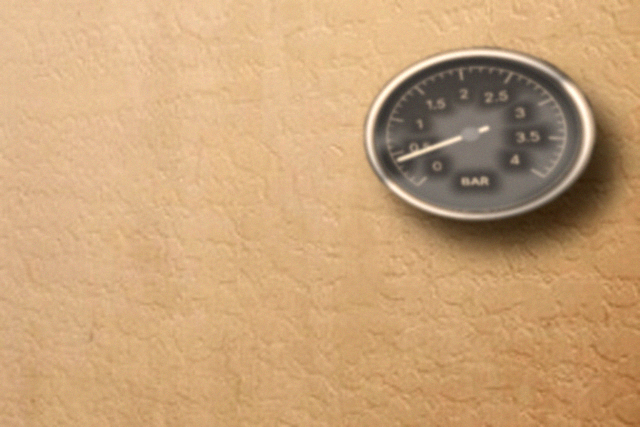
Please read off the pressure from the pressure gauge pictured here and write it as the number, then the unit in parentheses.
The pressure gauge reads 0.4 (bar)
